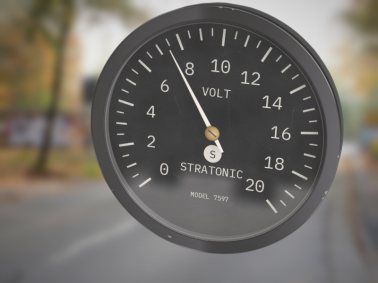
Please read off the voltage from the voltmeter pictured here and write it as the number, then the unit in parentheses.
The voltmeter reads 7.5 (V)
